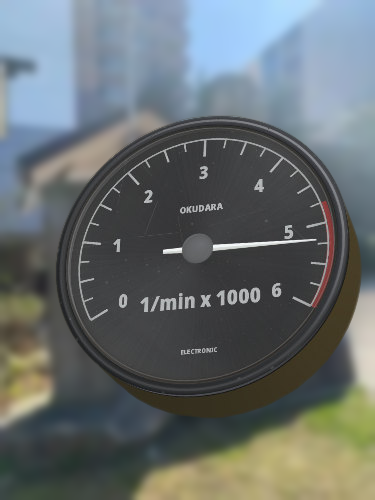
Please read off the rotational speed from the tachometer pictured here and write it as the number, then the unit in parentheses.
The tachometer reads 5250 (rpm)
